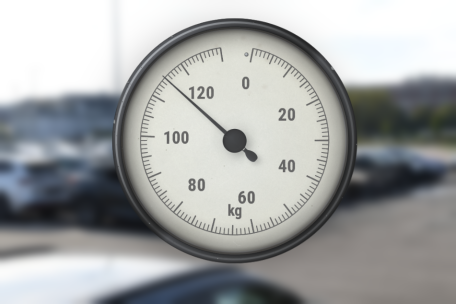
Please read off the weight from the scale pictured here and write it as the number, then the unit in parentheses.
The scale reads 115 (kg)
